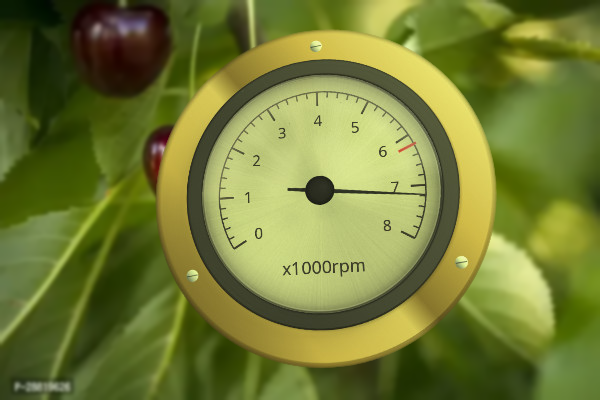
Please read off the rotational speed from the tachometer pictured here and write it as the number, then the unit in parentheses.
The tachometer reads 7200 (rpm)
